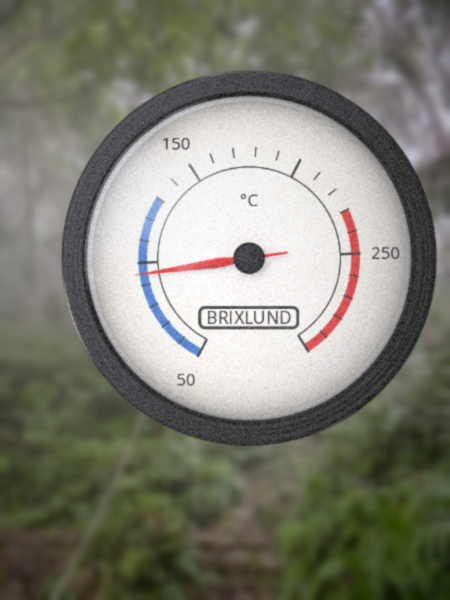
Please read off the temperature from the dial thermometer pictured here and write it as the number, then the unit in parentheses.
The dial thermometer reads 95 (°C)
